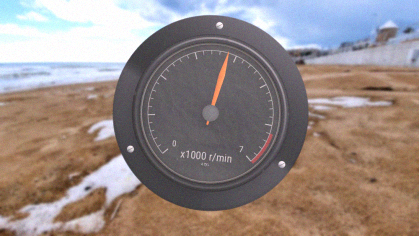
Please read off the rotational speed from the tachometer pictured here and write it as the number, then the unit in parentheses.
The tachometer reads 3800 (rpm)
